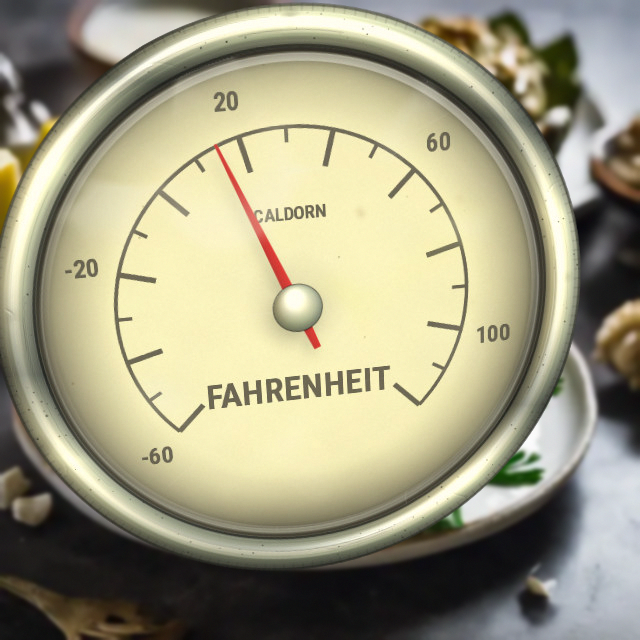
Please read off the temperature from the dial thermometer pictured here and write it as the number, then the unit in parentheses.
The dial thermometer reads 15 (°F)
